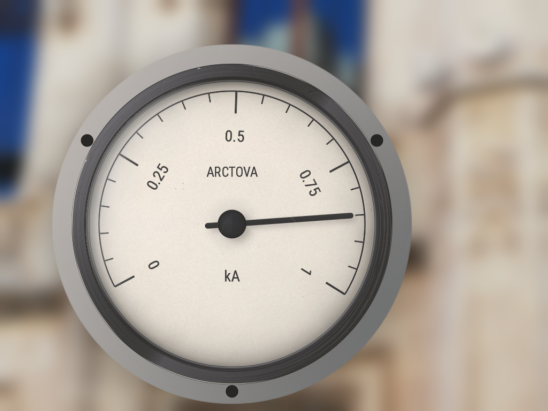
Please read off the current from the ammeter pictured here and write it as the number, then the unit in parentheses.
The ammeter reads 0.85 (kA)
